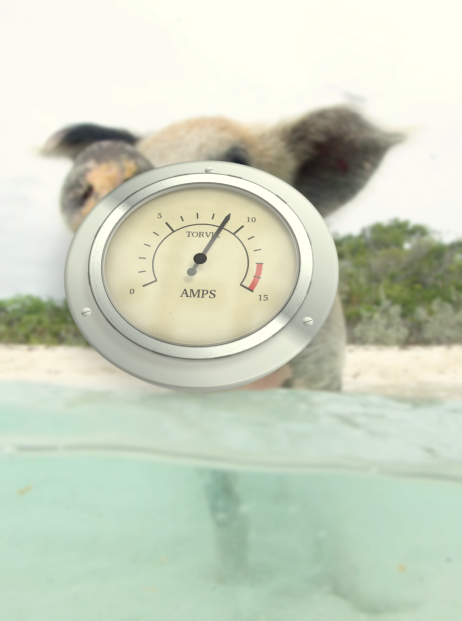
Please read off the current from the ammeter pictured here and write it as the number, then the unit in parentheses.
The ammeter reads 9 (A)
